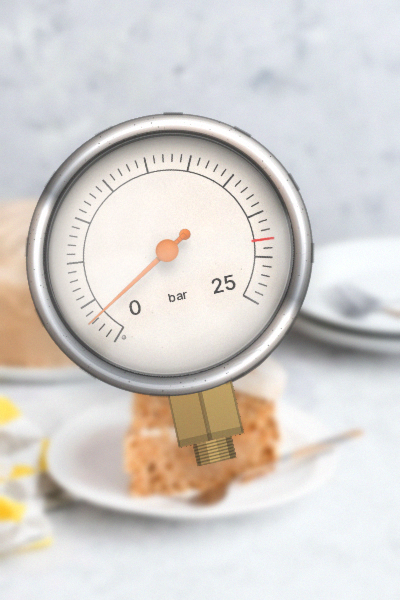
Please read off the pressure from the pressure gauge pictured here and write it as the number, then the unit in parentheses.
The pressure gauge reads 1.5 (bar)
